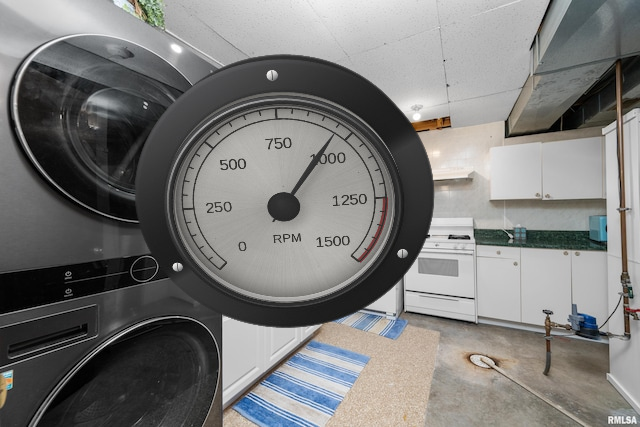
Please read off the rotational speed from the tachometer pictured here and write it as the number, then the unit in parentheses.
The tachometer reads 950 (rpm)
